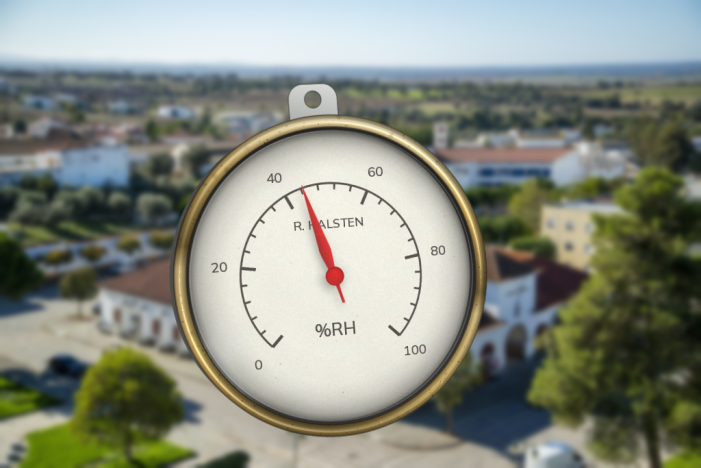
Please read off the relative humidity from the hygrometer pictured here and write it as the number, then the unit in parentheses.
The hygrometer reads 44 (%)
